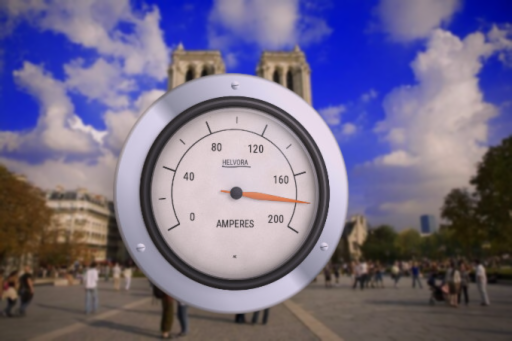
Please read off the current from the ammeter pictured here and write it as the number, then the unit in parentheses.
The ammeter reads 180 (A)
